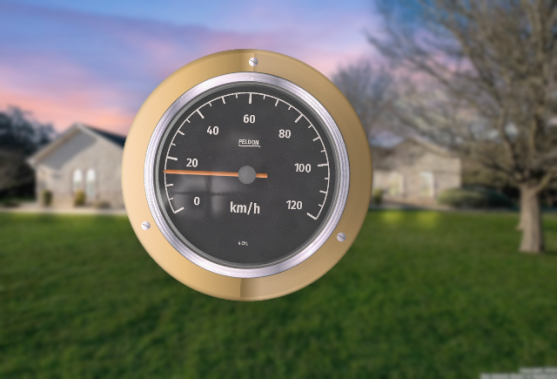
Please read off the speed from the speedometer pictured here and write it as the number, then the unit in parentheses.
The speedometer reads 15 (km/h)
